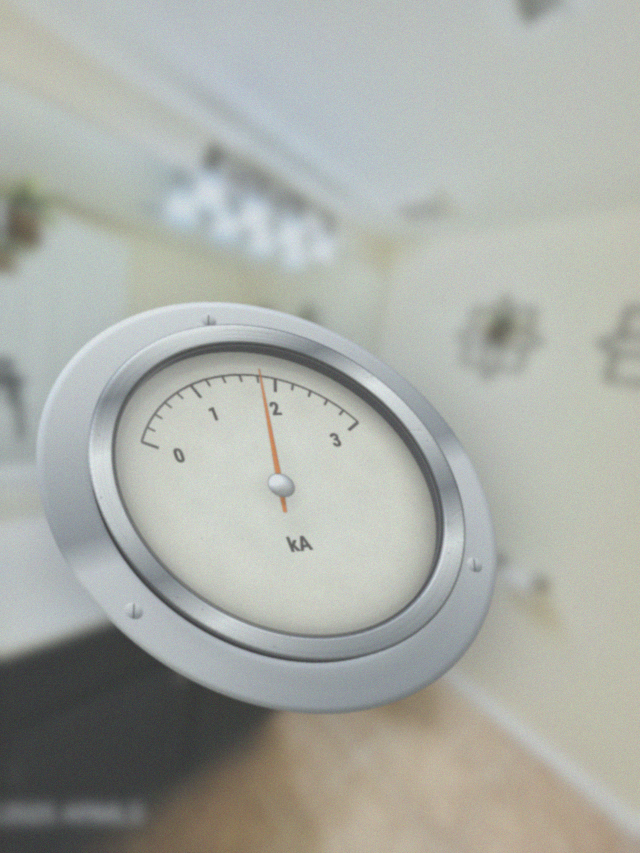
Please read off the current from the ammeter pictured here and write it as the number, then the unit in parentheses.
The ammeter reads 1.8 (kA)
